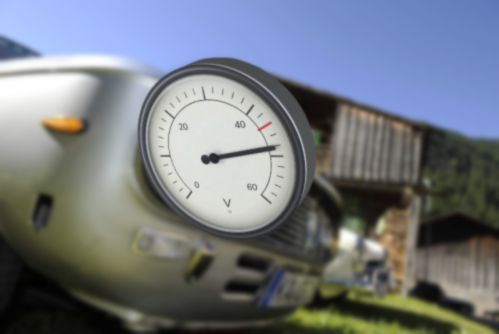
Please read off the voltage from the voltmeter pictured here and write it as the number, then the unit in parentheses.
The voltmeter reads 48 (V)
